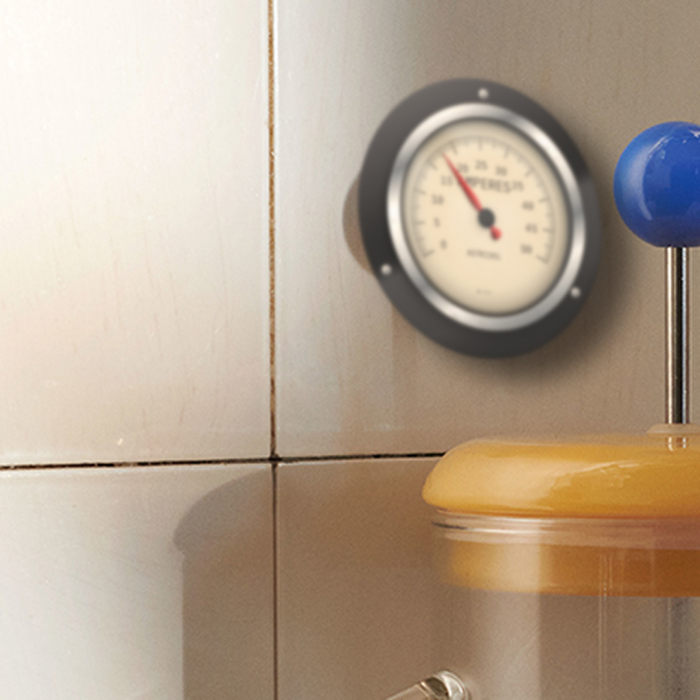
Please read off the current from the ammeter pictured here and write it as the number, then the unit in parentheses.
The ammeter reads 17.5 (A)
